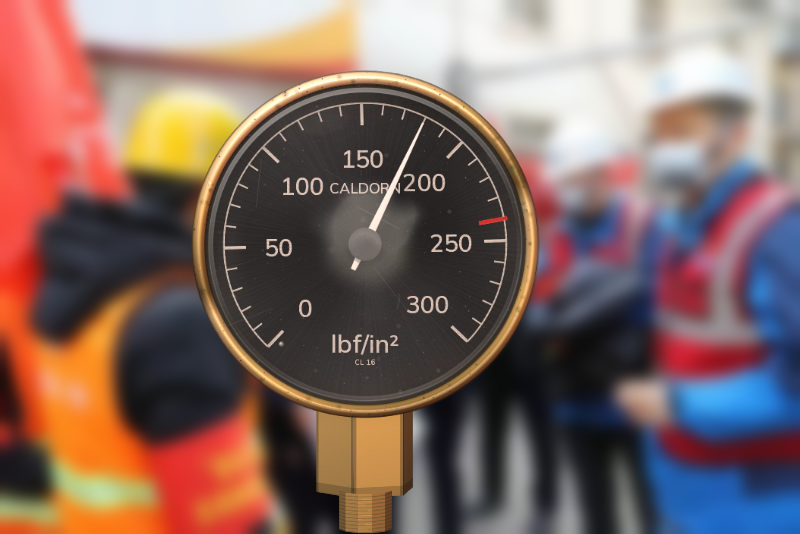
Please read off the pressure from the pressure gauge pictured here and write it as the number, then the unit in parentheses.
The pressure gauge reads 180 (psi)
